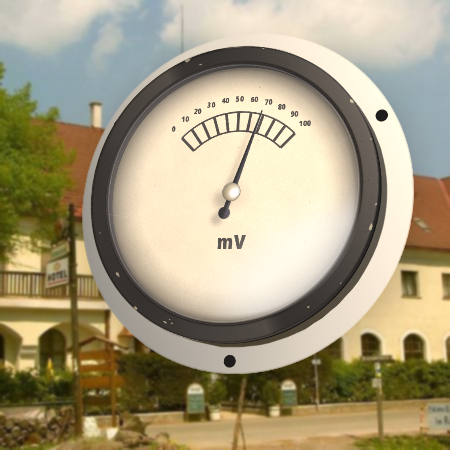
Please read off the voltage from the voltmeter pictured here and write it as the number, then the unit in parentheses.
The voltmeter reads 70 (mV)
